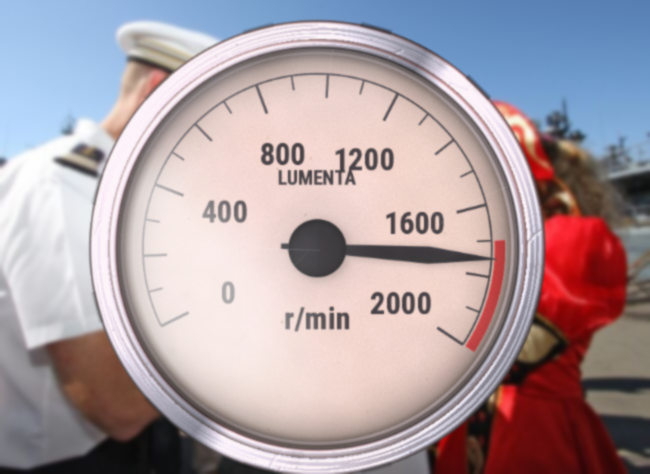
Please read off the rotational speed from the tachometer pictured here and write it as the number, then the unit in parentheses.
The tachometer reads 1750 (rpm)
